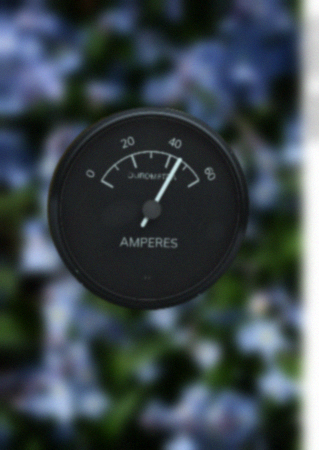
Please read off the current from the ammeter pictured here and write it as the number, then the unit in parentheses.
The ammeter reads 45 (A)
